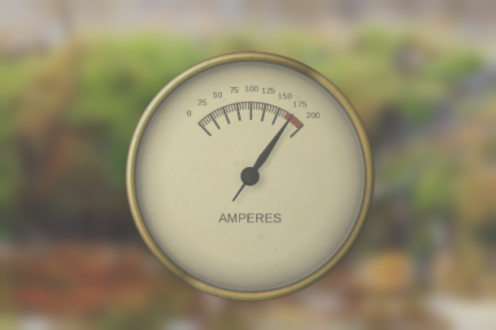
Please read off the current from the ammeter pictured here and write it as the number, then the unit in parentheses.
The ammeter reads 175 (A)
